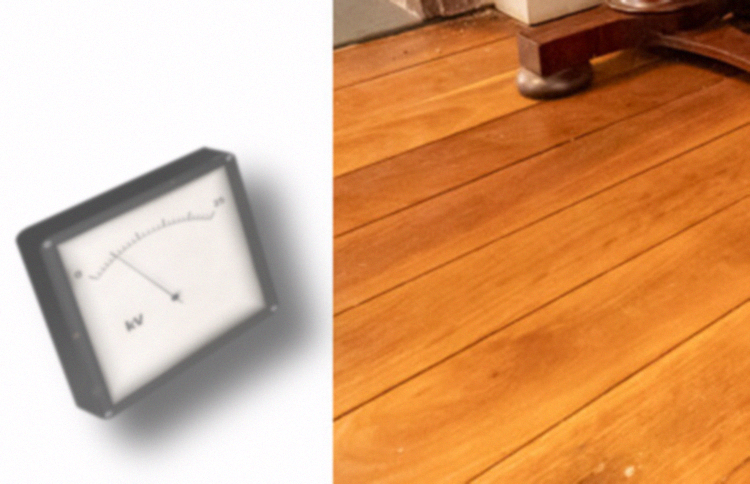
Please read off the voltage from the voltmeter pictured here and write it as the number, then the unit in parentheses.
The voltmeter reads 5 (kV)
